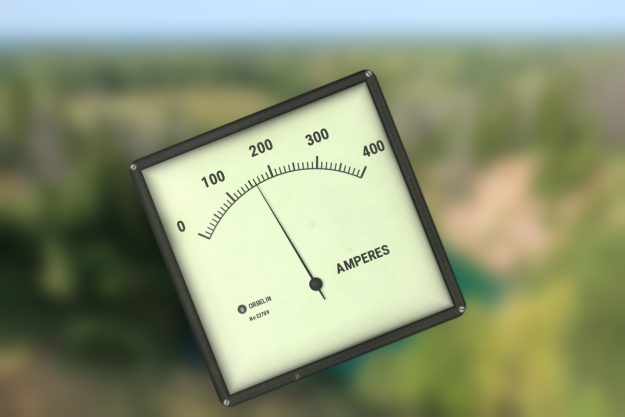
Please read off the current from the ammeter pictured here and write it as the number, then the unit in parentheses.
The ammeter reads 160 (A)
